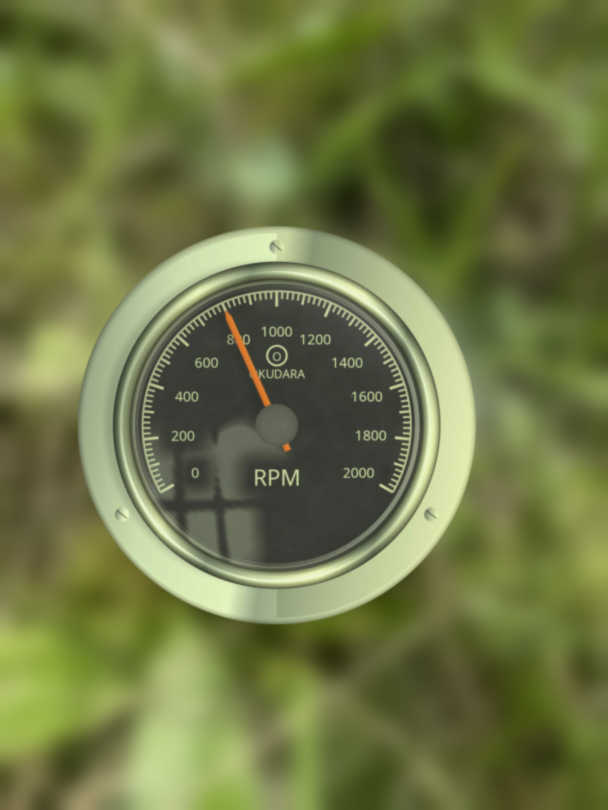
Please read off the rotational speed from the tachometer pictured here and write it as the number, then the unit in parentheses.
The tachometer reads 800 (rpm)
